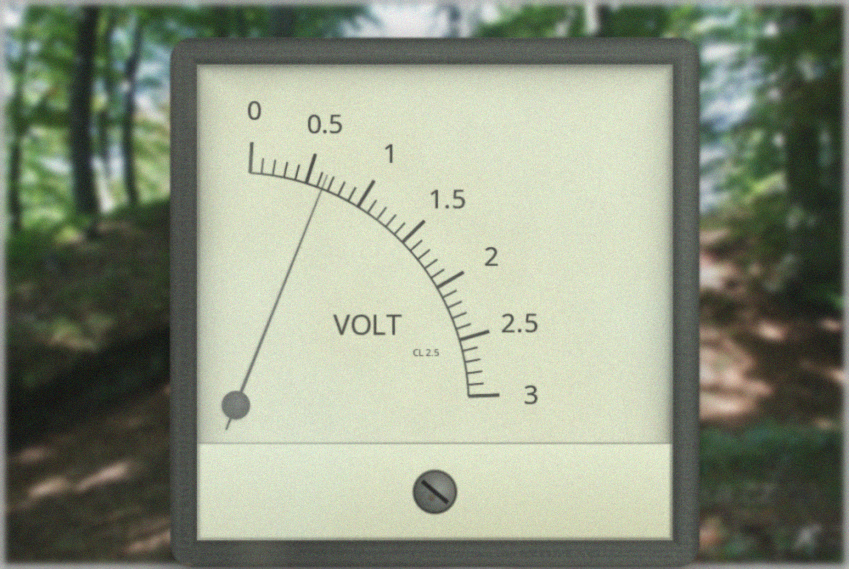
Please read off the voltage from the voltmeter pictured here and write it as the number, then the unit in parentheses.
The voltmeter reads 0.65 (V)
